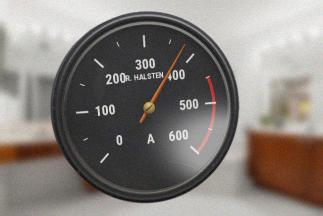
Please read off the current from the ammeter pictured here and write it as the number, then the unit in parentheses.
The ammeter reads 375 (A)
